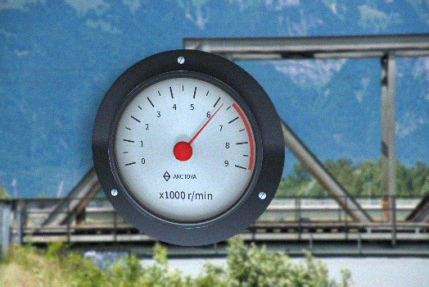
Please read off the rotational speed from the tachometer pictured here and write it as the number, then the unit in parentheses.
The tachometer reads 6250 (rpm)
